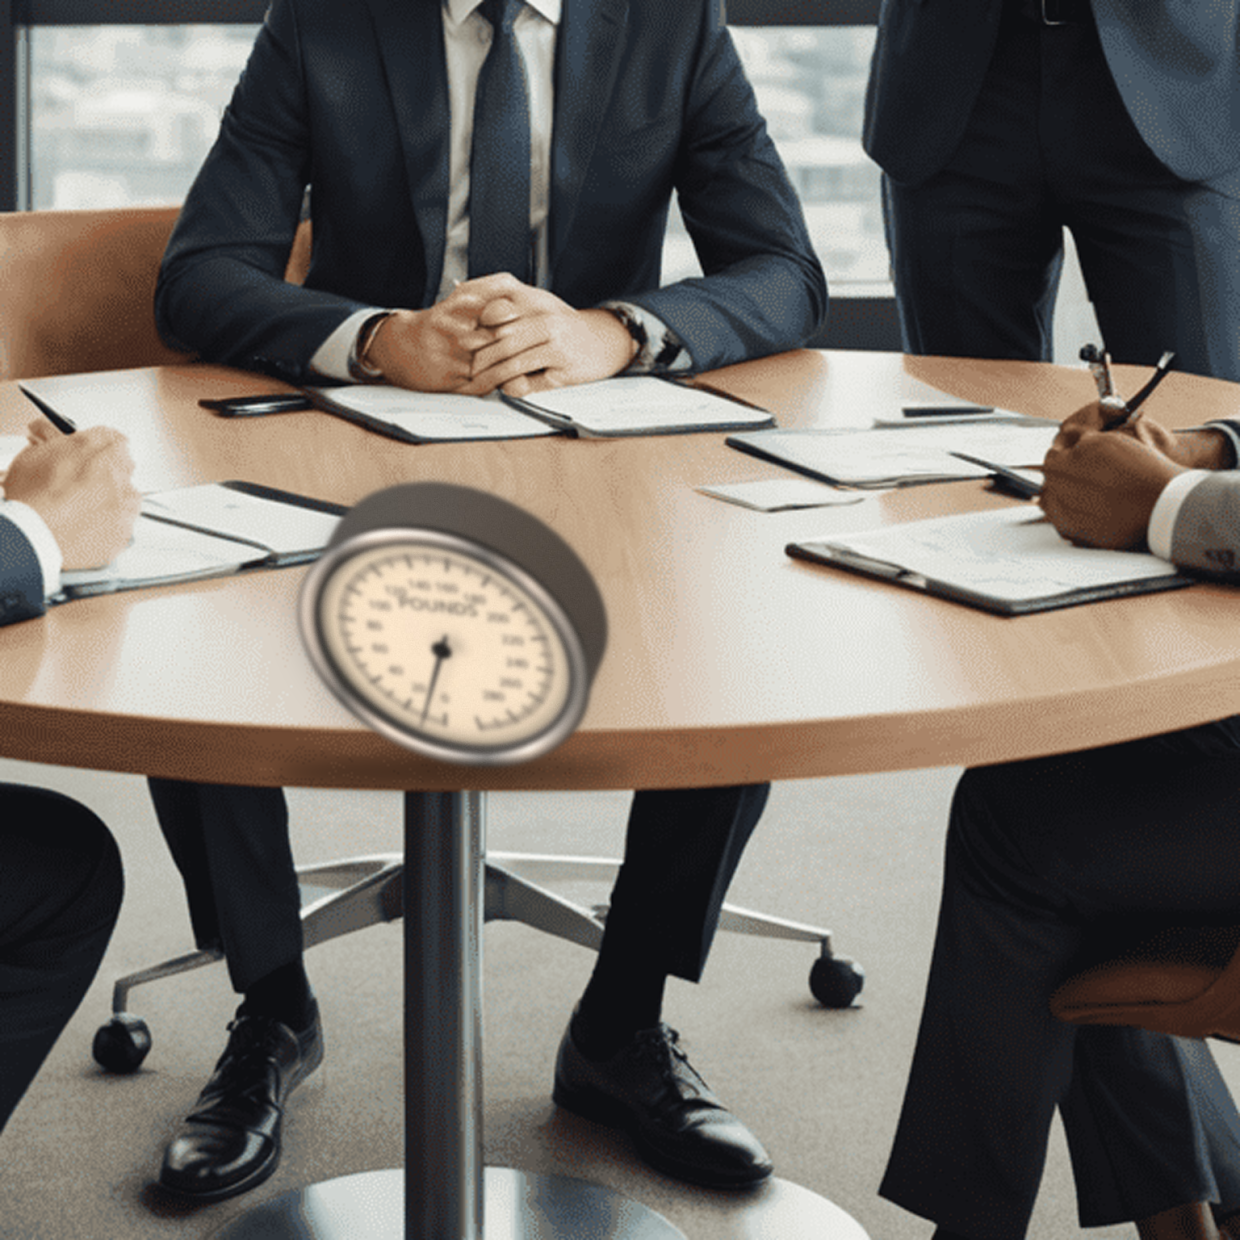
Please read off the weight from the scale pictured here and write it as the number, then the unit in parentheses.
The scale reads 10 (lb)
